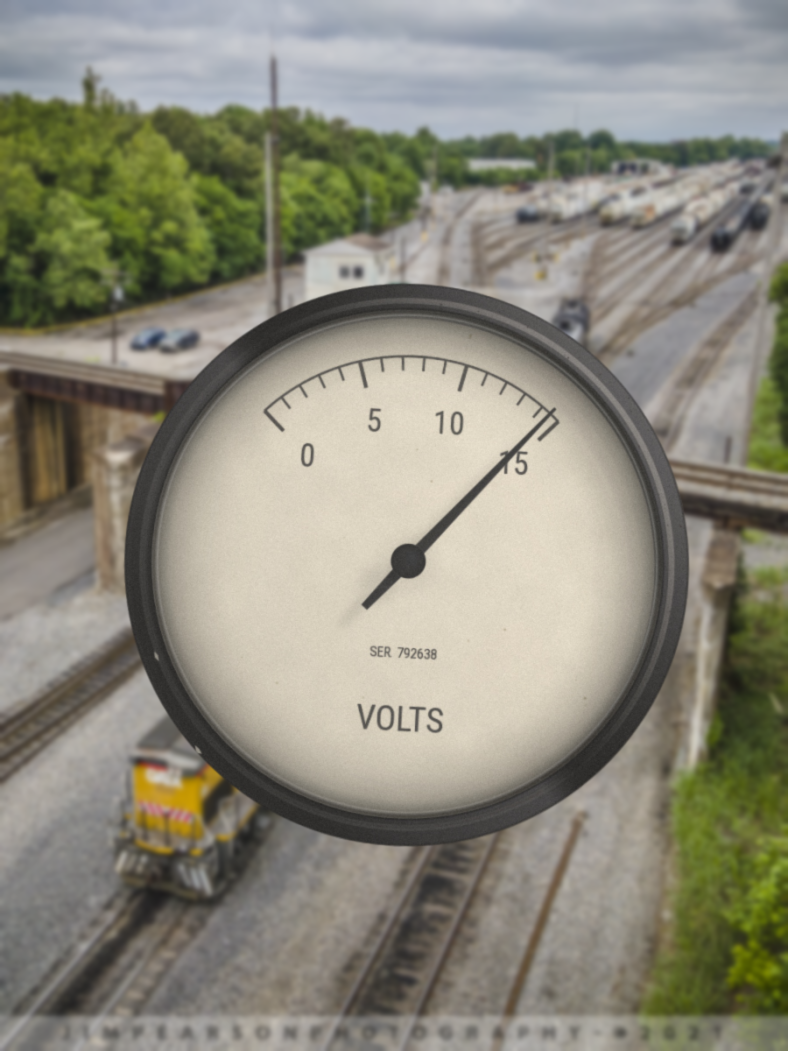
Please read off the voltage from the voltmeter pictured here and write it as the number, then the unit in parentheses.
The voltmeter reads 14.5 (V)
